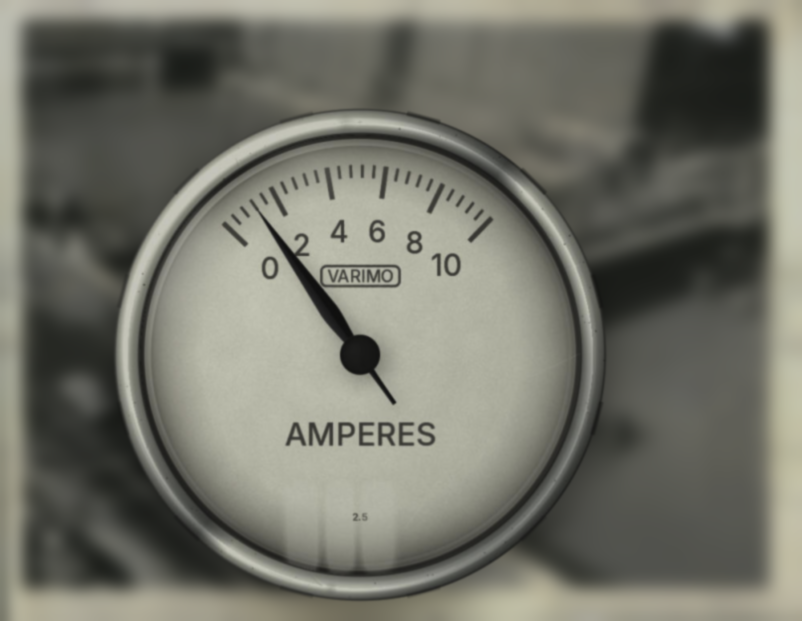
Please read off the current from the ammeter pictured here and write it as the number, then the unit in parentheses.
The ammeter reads 1.2 (A)
